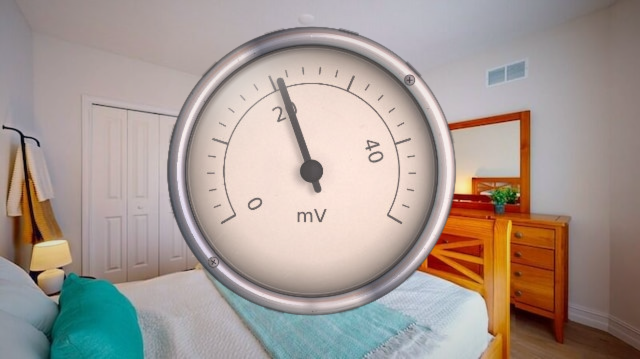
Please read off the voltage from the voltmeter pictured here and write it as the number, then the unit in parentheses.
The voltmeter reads 21 (mV)
